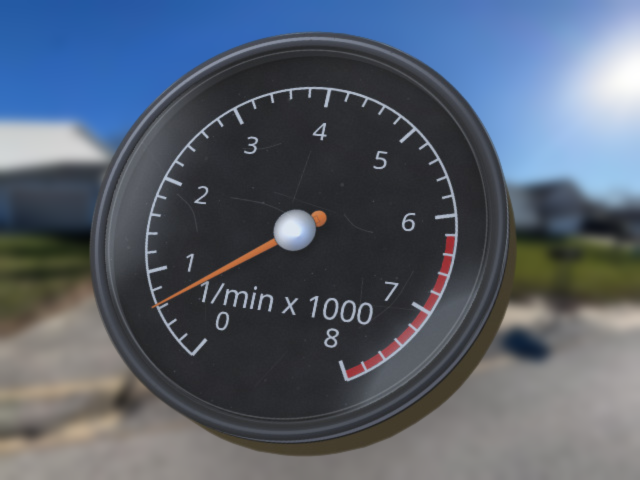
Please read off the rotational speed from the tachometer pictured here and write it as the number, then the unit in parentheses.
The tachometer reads 600 (rpm)
